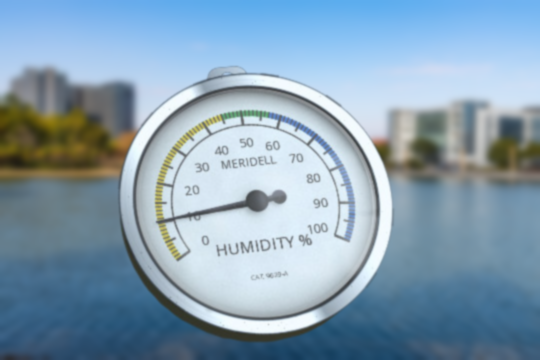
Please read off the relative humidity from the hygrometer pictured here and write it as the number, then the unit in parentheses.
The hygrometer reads 10 (%)
